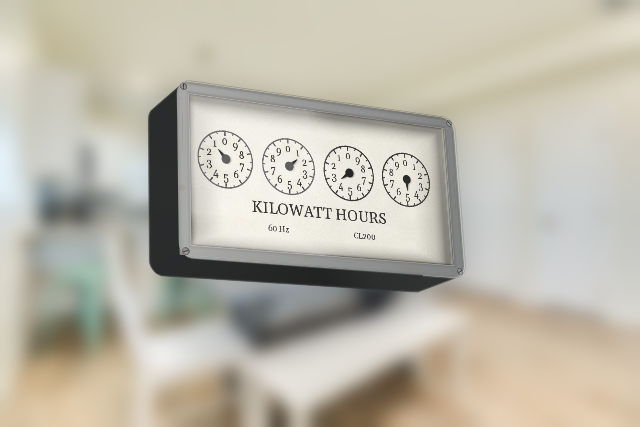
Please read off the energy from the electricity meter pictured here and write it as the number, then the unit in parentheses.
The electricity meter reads 1135 (kWh)
